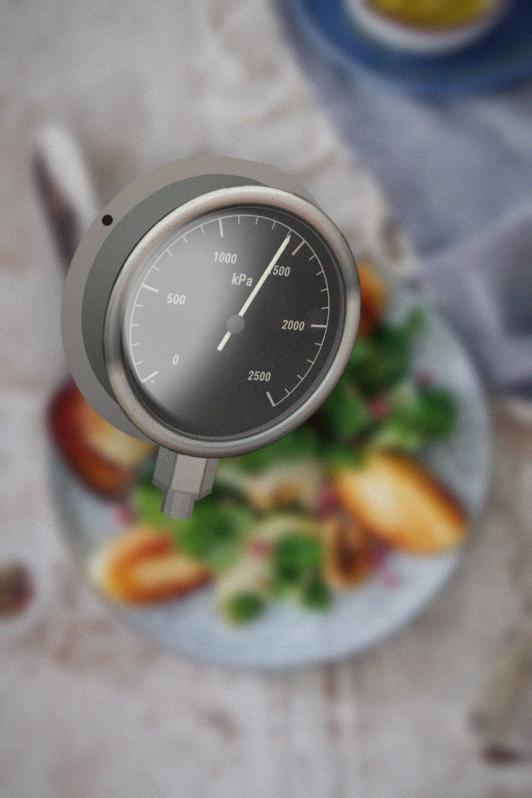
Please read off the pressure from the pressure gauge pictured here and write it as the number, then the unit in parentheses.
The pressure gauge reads 1400 (kPa)
